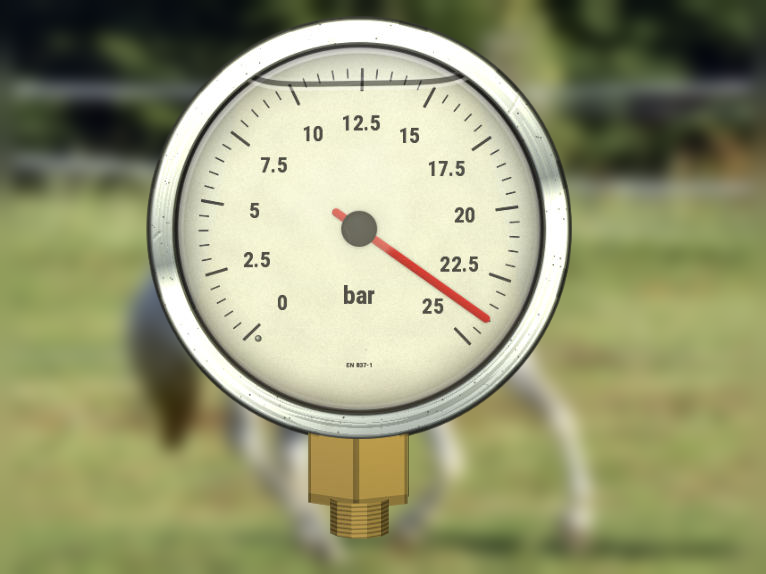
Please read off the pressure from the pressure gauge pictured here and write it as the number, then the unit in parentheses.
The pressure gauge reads 24 (bar)
